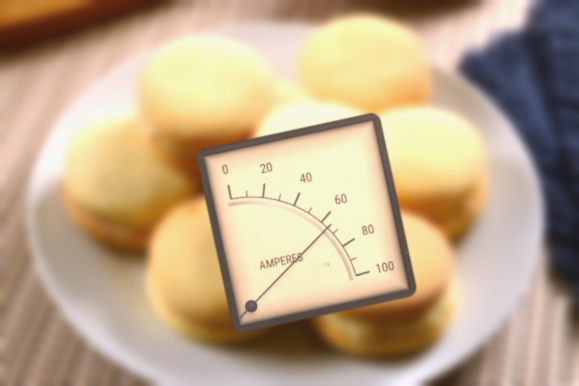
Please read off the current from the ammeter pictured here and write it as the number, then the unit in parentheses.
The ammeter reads 65 (A)
